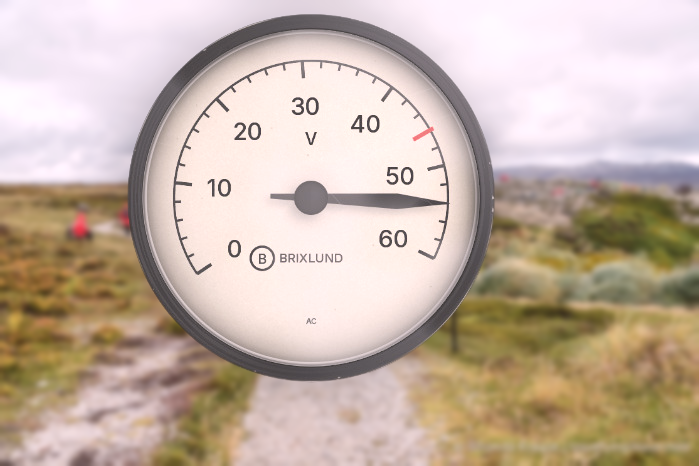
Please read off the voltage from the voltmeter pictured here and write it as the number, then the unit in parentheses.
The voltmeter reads 54 (V)
